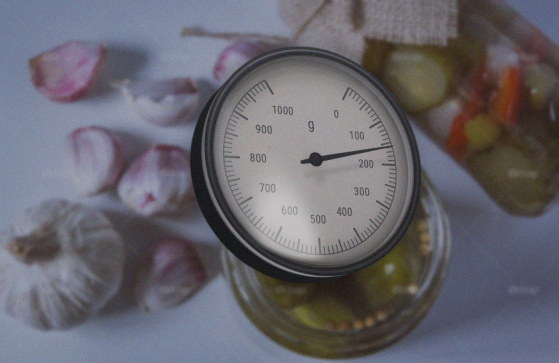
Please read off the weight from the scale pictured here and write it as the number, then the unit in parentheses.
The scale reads 160 (g)
